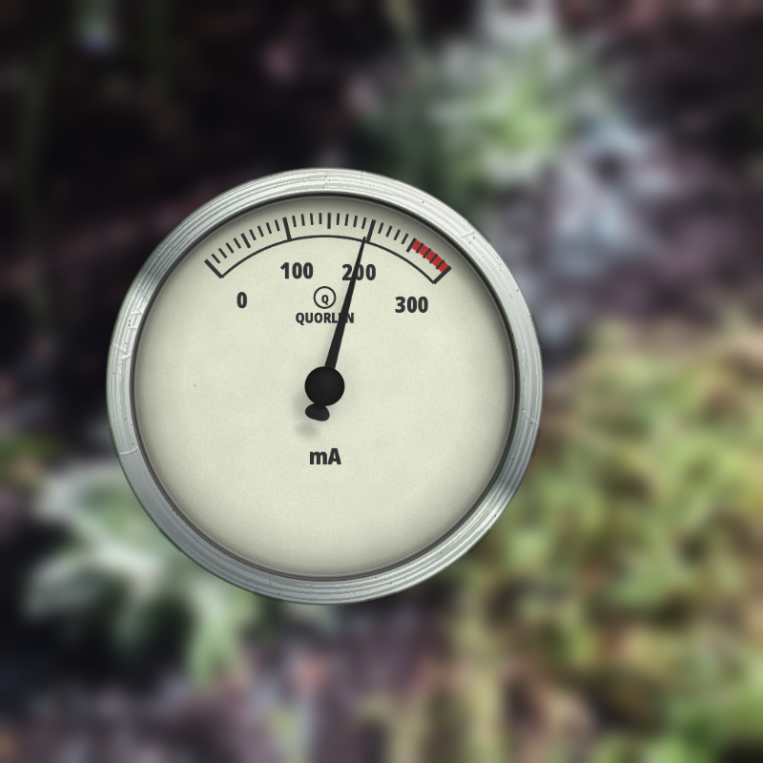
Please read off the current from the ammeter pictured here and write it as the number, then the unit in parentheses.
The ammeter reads 195 (mA)
